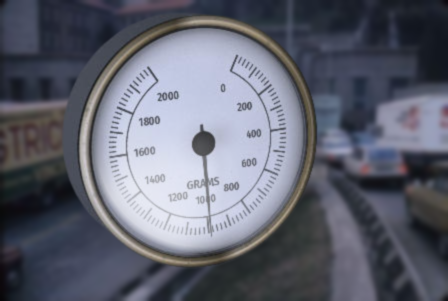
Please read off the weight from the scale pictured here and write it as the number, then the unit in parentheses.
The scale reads 1000 (g)
